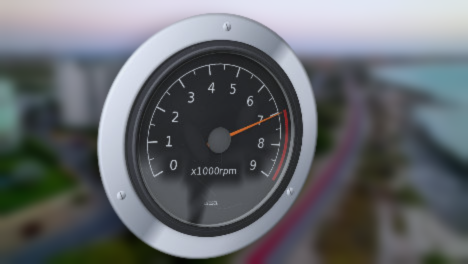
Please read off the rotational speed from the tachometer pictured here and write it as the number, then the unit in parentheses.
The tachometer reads 7000 (rpm)
